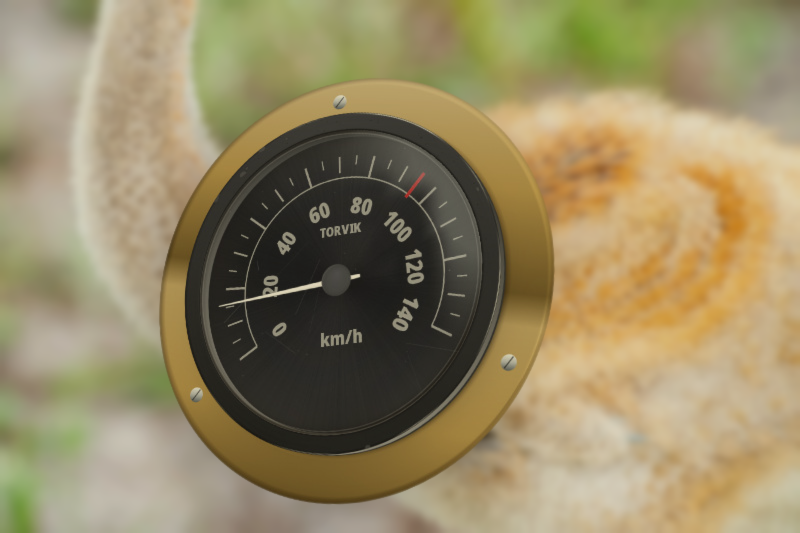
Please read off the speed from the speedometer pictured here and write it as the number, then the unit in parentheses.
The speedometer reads 15 (km/h)
